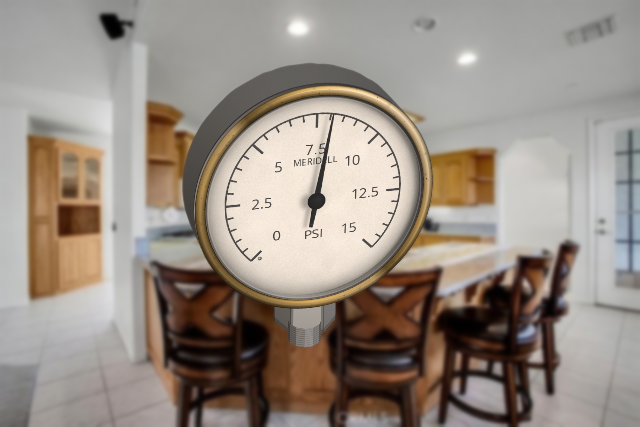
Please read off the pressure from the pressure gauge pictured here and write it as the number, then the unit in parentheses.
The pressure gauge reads 8 (psi)
